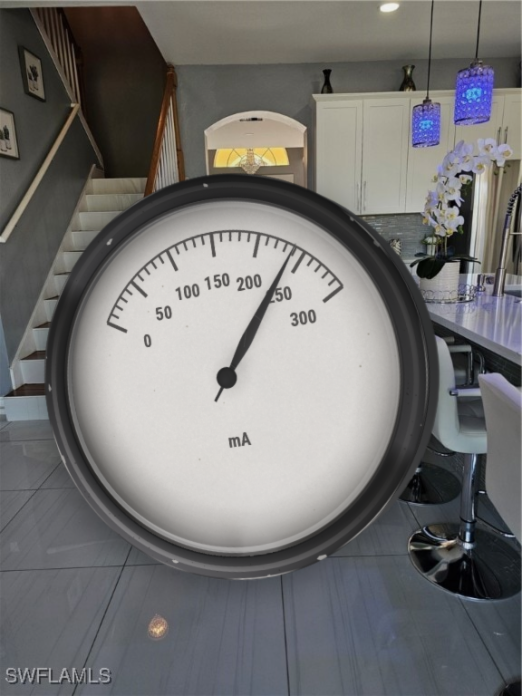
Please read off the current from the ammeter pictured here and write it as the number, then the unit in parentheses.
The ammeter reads 240 (mA)
